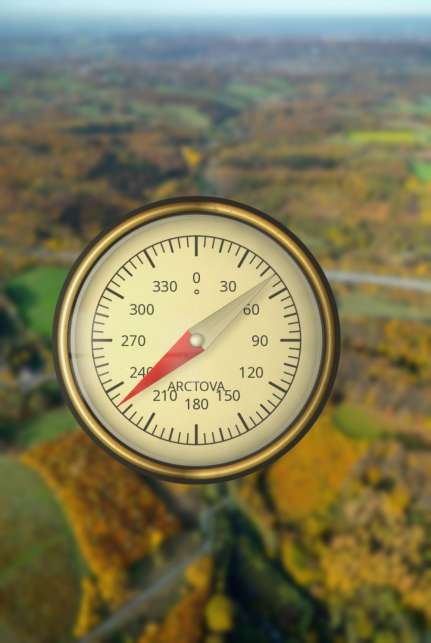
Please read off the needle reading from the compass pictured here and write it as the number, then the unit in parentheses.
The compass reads 230 (°)
